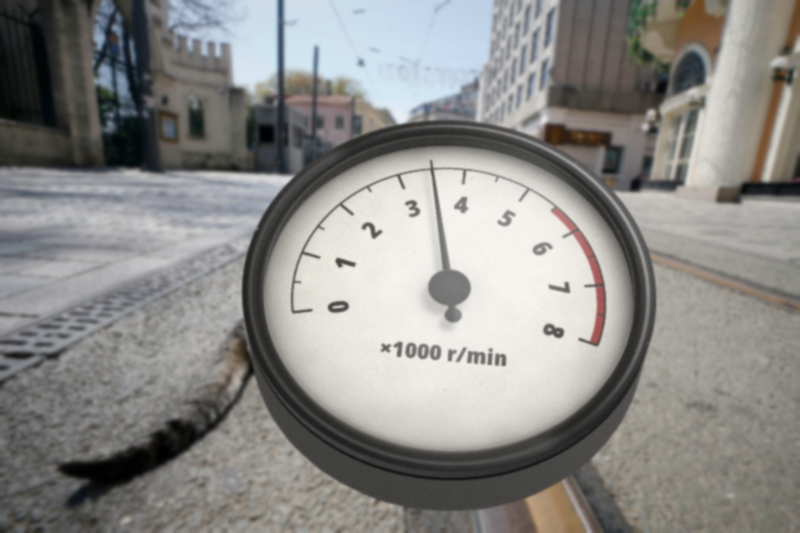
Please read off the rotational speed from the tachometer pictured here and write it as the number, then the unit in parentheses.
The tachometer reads 3500 (rpm)
